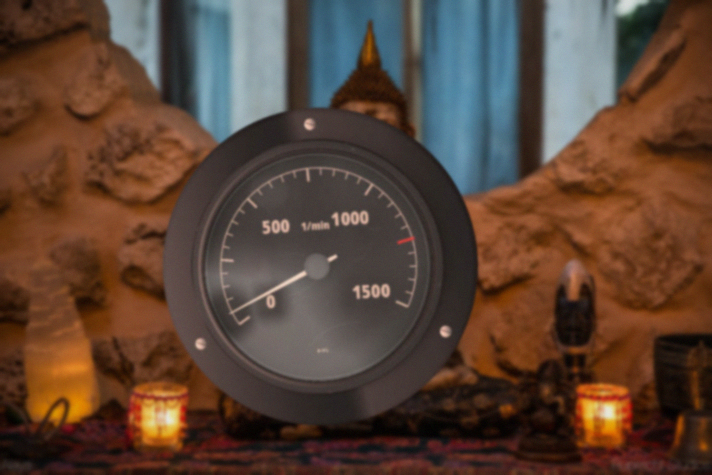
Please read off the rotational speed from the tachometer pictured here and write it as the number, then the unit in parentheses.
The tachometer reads 50 (rpm)
